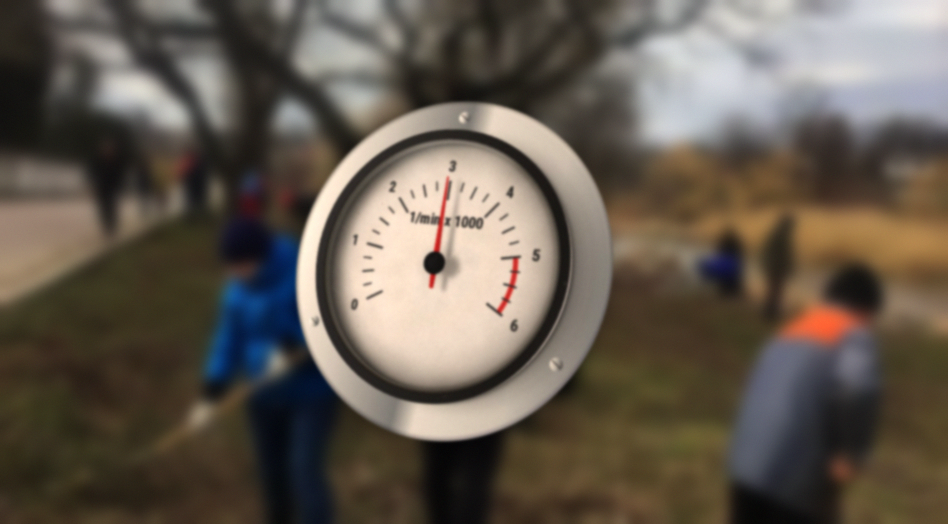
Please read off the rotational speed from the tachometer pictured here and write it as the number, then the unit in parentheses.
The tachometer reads 3000 (rpm)
